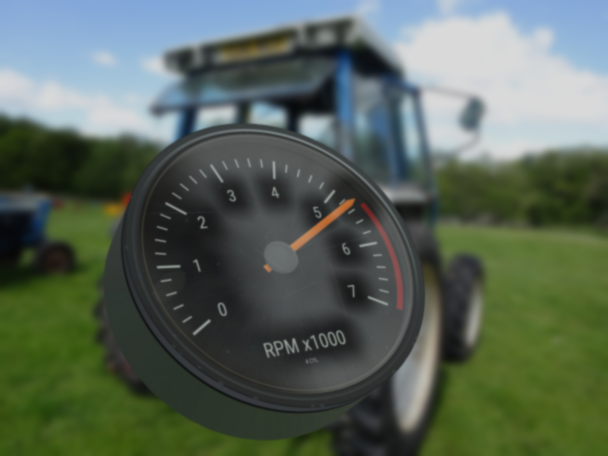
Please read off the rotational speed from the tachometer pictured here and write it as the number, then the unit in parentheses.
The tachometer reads 5300 (rpm)
